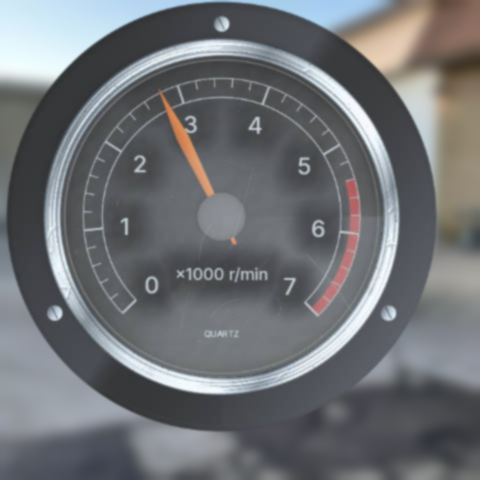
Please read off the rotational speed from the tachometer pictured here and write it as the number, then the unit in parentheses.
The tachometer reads 2800 (rpm)
